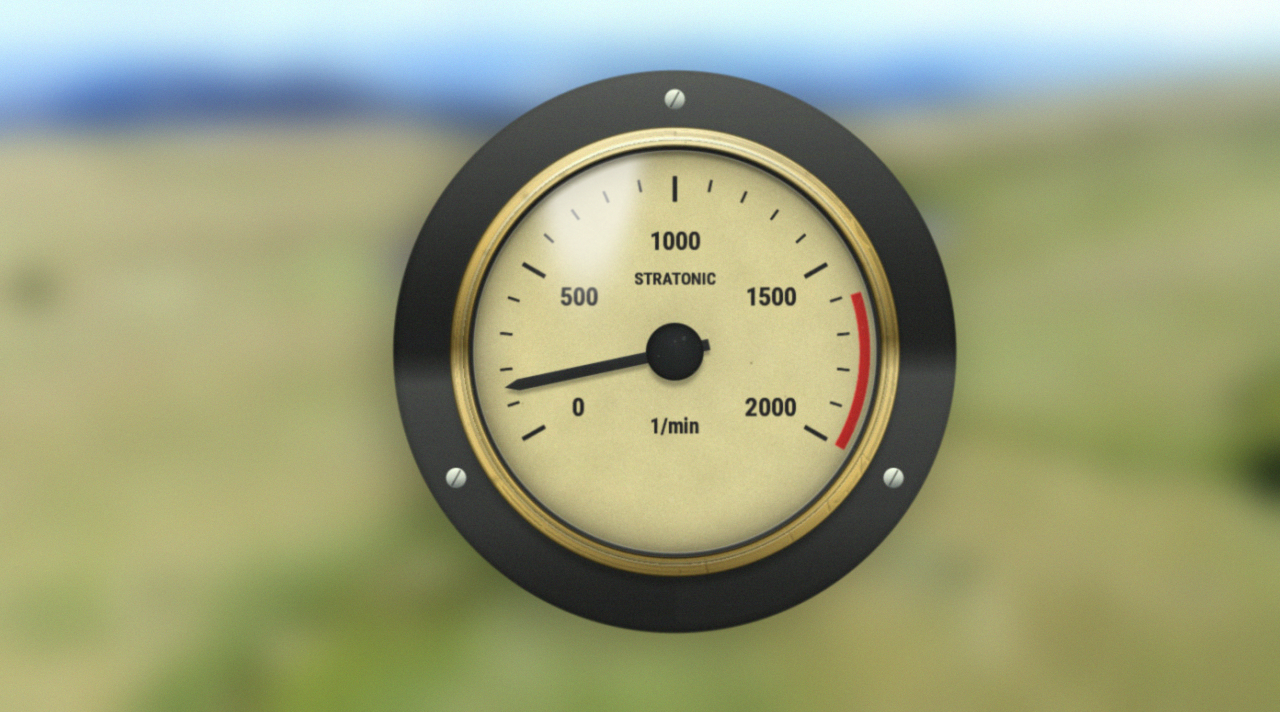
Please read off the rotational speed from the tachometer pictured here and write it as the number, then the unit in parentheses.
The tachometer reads 150 (rpm)
